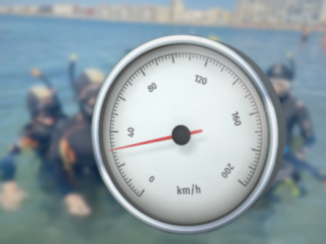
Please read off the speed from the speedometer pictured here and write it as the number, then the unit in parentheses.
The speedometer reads 30 (km/h)
